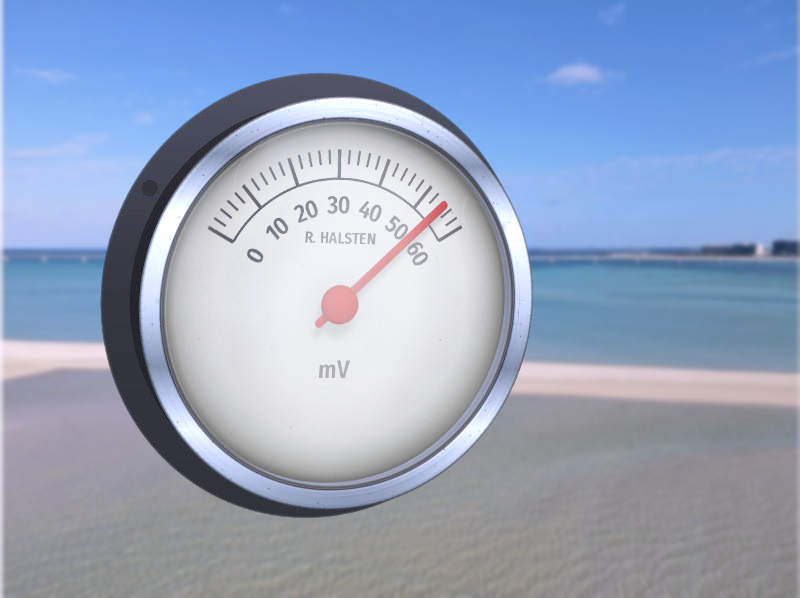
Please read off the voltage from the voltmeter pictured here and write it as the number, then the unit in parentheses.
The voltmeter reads 54 (mV)
